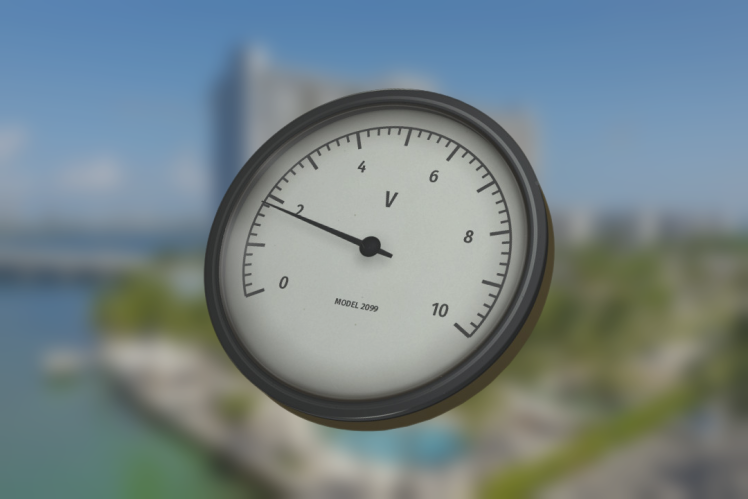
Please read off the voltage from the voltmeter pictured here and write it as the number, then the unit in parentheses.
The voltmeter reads 1.8 (V)
